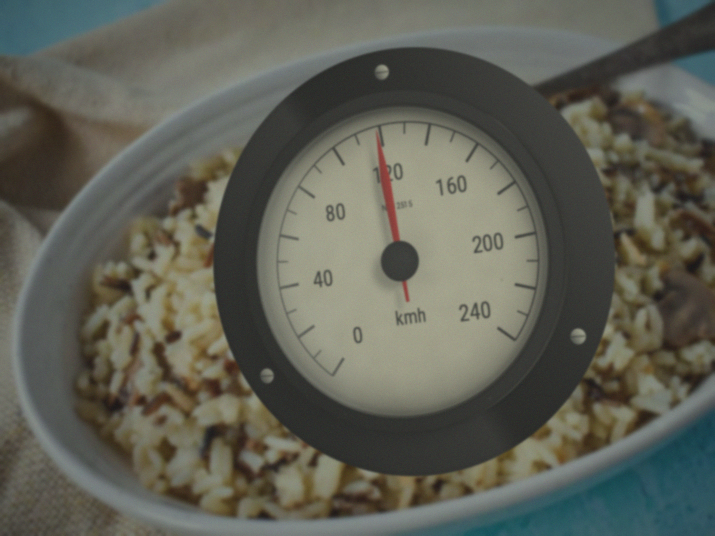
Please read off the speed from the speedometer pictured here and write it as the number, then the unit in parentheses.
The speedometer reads 120 (km/h)
